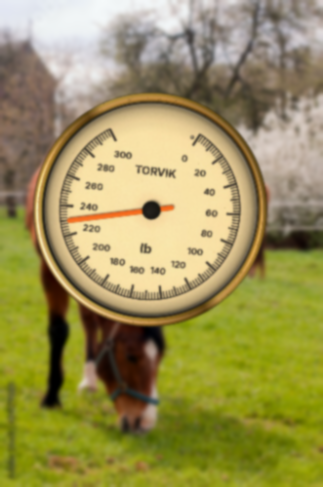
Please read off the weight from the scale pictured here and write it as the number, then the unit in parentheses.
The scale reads 230 (lb)
